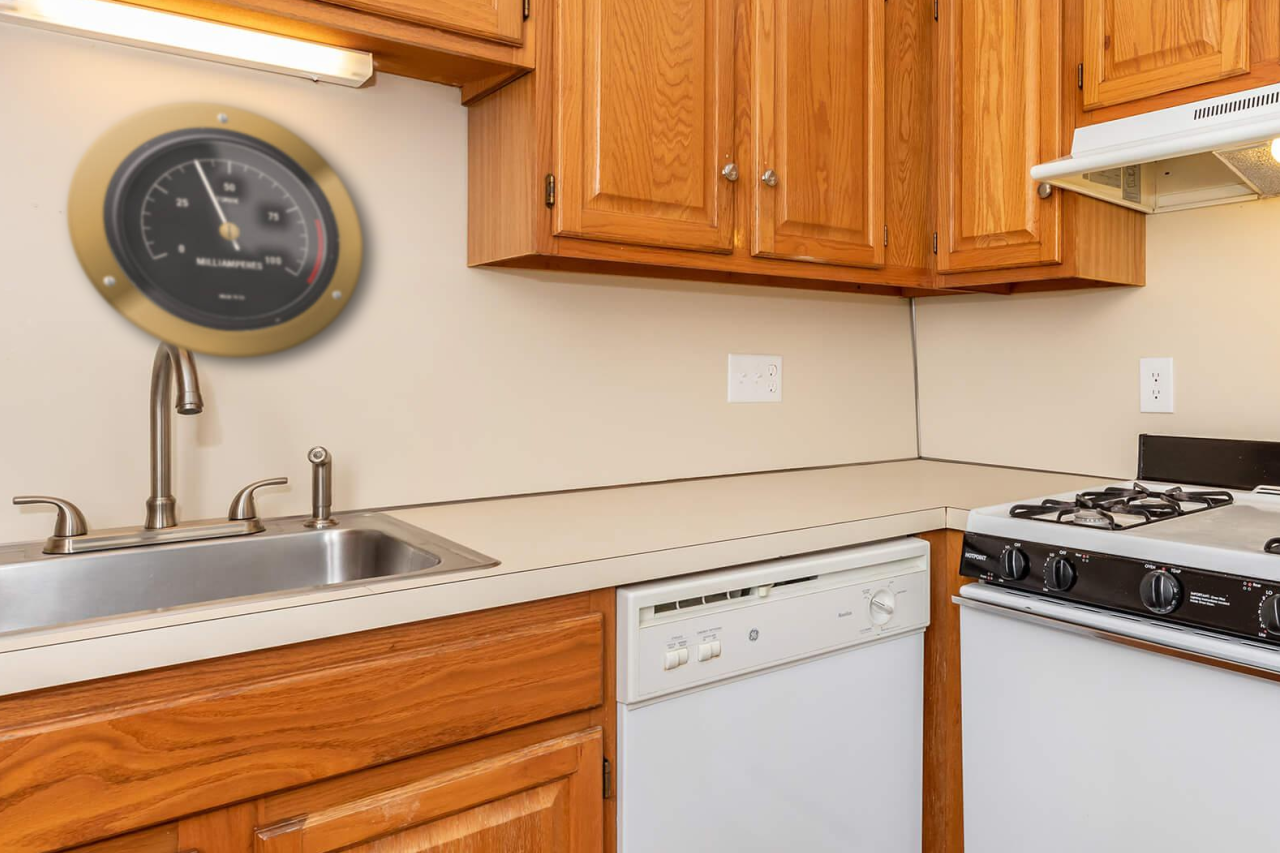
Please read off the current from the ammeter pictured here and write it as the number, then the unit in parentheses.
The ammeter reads 40 (mA)
